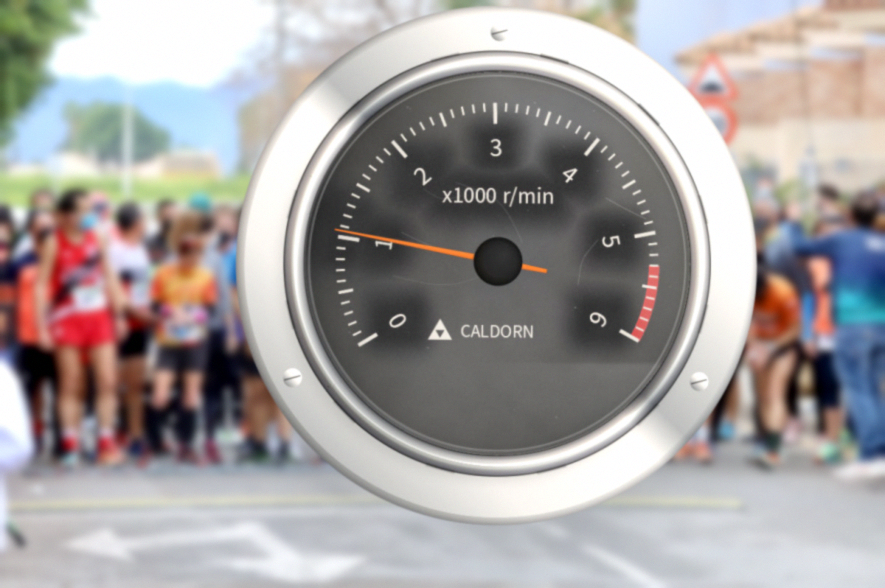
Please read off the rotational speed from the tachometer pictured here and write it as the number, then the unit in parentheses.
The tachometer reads 1050 (rpm)
